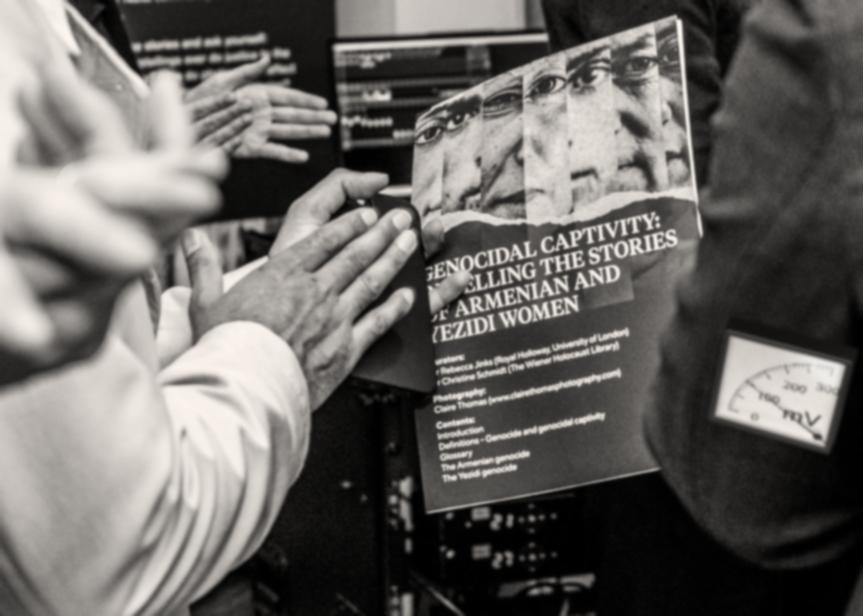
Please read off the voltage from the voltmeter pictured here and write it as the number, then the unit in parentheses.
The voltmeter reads 100 (mV)
